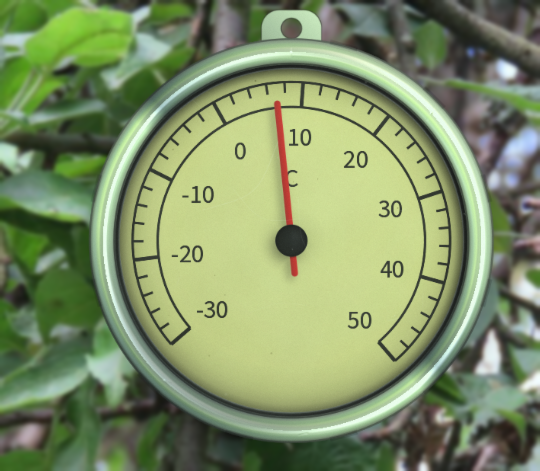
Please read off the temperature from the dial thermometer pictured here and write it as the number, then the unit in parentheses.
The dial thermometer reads 7 (°C)
